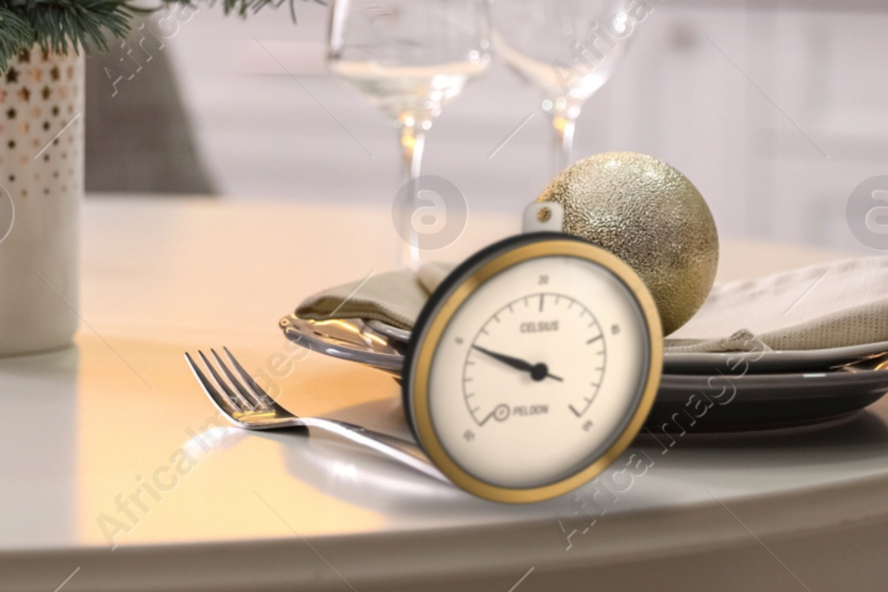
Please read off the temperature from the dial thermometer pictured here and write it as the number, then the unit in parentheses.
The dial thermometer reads 0 (°C)
